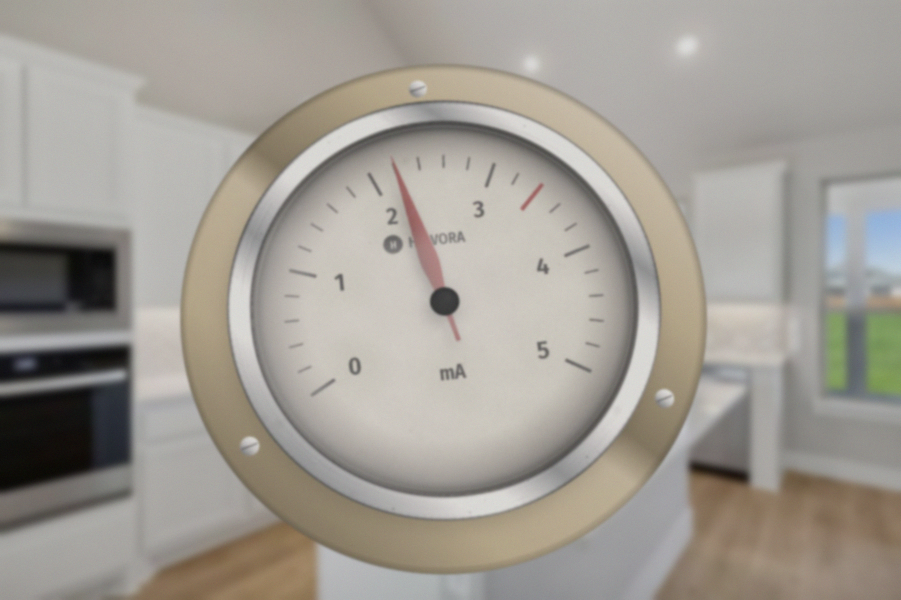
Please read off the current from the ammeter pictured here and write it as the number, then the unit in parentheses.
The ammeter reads 2.2 (mA)
